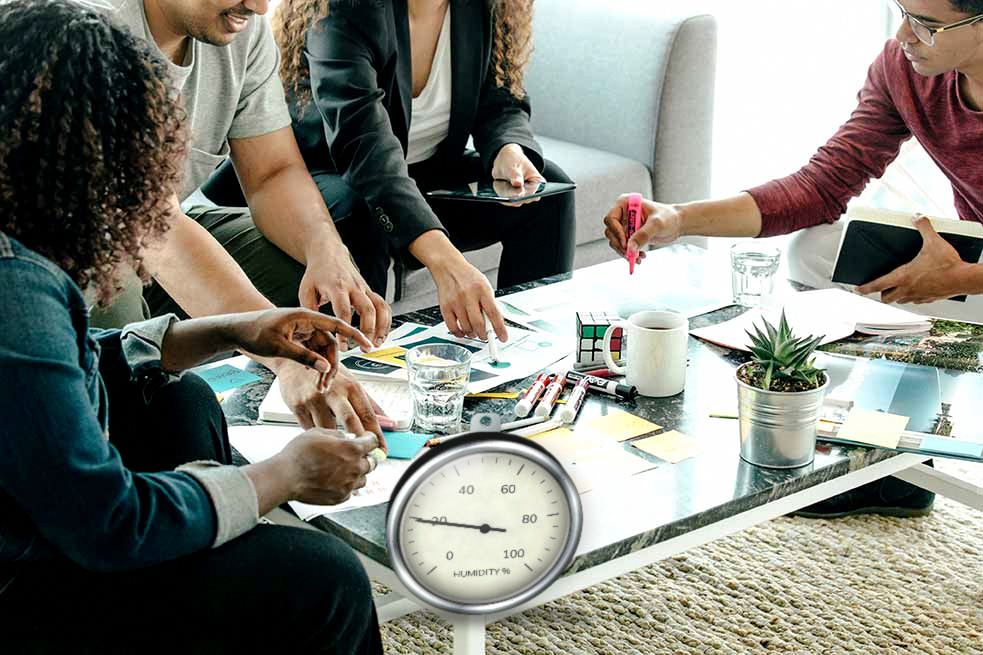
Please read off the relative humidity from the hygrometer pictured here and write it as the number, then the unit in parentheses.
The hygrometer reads 20 (%)
